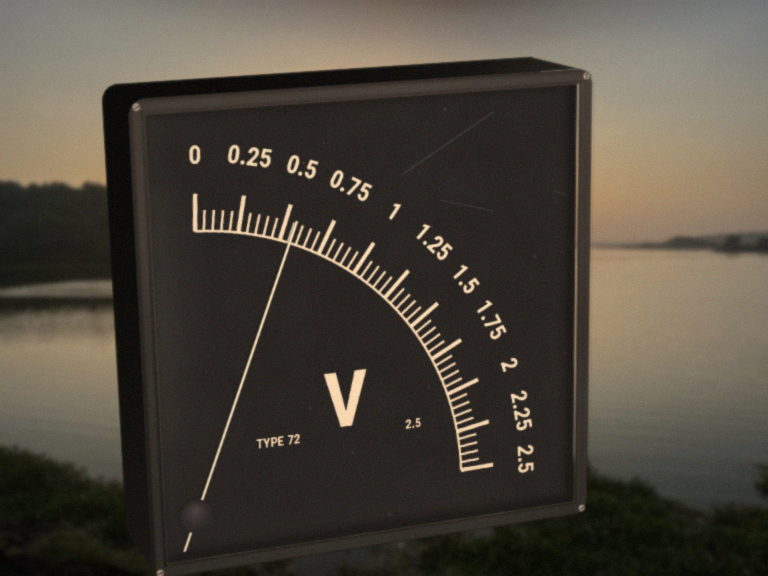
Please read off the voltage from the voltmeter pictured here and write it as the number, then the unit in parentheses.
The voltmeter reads 0.55 (V)
